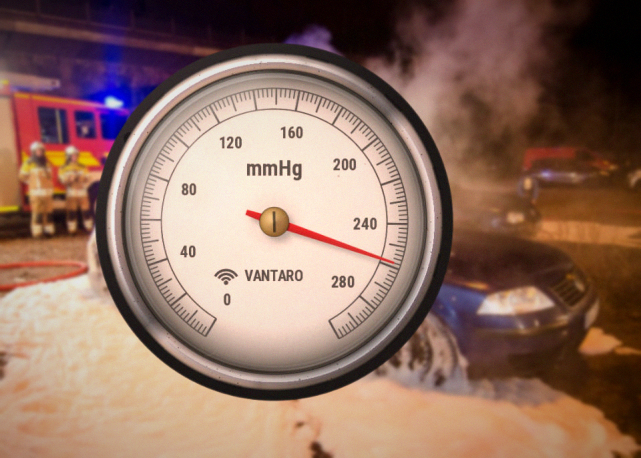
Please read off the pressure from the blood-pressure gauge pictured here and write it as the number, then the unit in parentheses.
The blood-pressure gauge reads 258 (mmHg)
